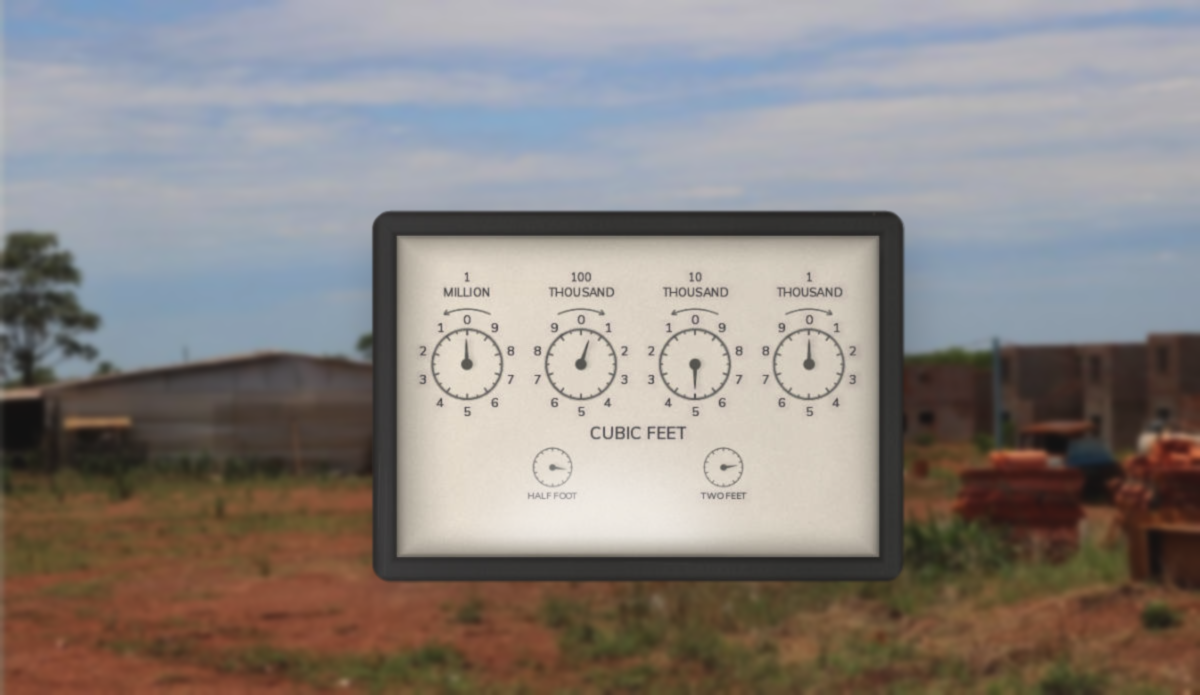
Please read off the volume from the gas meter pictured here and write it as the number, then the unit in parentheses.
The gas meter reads 5000 (ft³)
